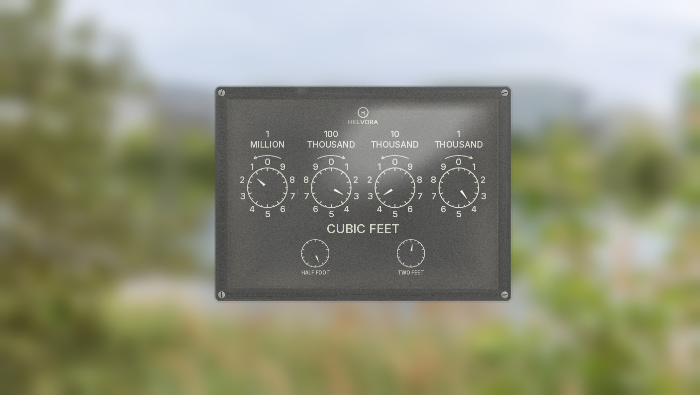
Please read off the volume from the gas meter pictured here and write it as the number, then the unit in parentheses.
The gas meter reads 133400 (ft³)
